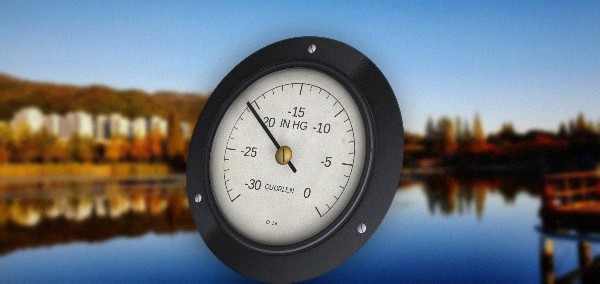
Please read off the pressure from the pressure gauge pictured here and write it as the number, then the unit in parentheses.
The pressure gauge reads -20.5 (inHg)
